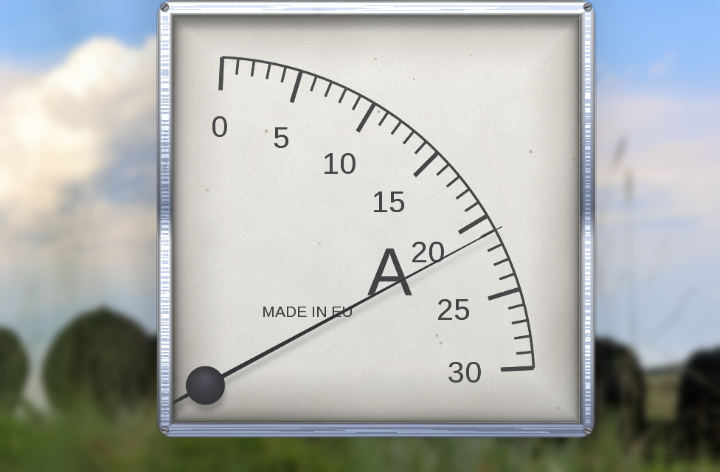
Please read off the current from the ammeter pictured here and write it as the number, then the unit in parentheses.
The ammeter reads 21 (A)
